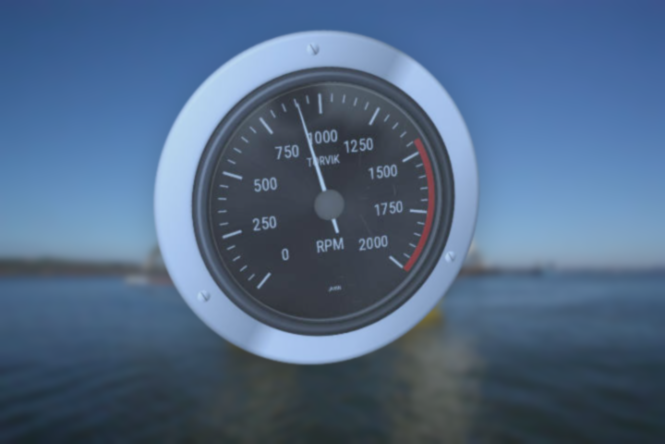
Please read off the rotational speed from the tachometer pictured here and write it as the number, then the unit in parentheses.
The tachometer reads 900 (rpm)
